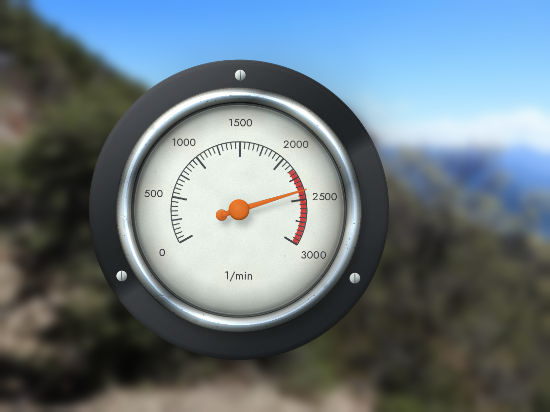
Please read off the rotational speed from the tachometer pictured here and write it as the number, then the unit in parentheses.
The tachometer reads 2400 (rpm)
